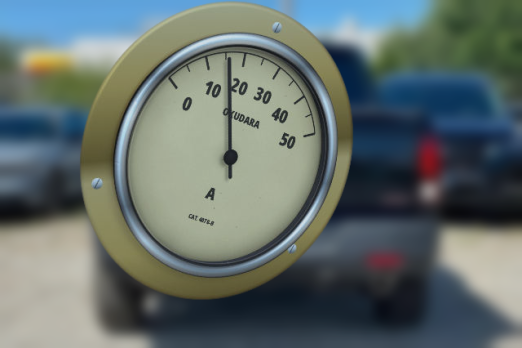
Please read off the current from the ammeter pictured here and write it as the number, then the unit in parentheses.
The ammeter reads 15 (A)
